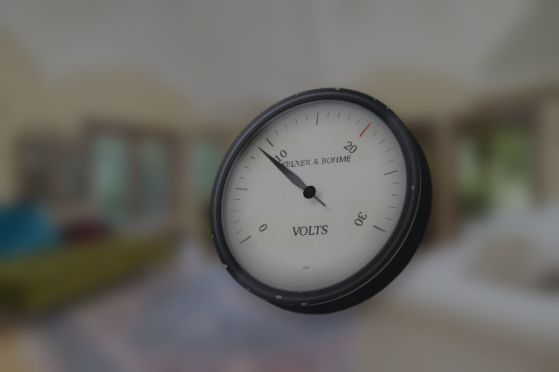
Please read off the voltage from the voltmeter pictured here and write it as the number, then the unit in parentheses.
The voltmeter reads 9 (V)
